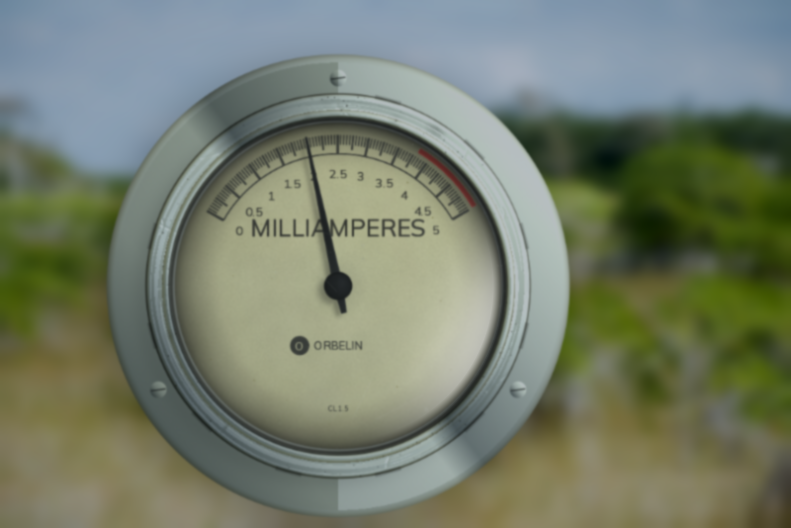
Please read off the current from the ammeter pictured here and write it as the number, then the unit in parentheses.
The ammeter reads 2 (mA)
